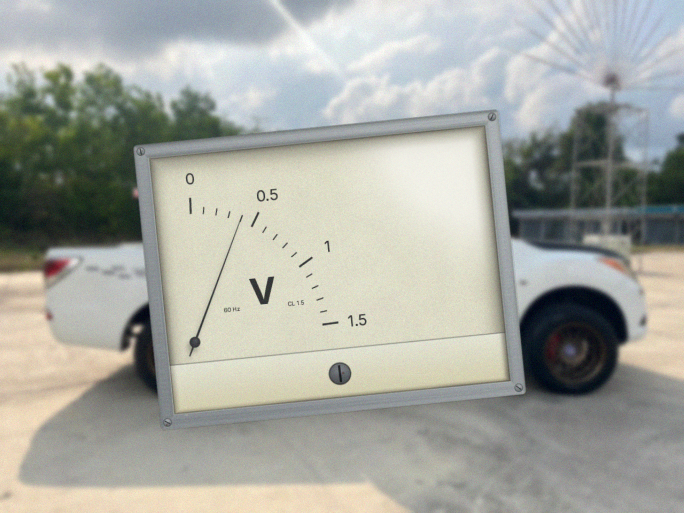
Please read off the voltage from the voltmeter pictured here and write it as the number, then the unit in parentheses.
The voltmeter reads 0.4 (V)
